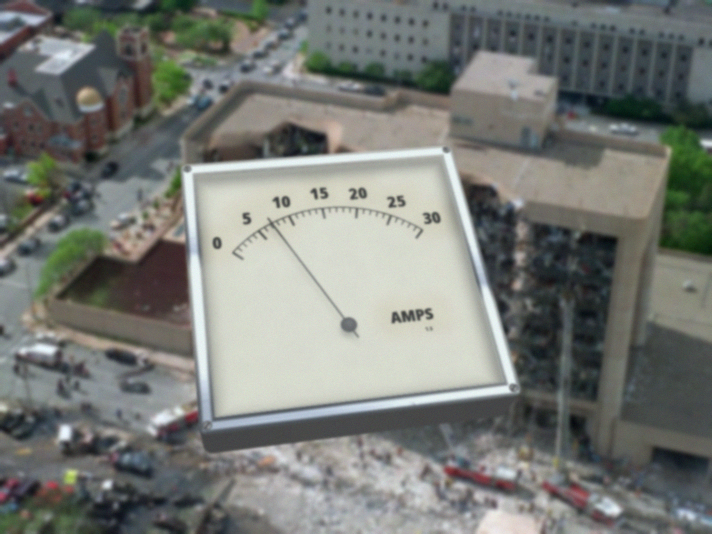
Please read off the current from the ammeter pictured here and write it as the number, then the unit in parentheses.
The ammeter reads 7 (A)
